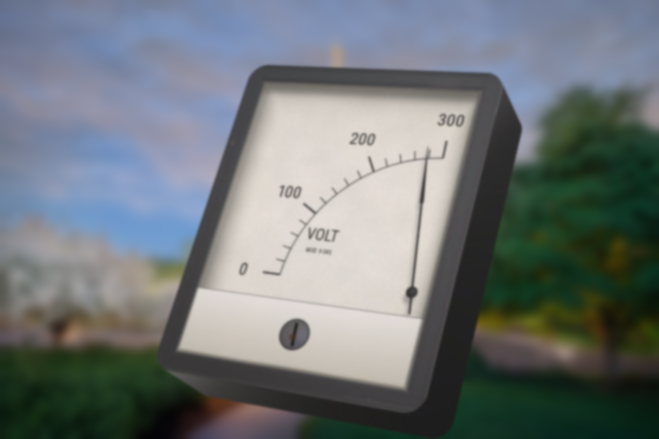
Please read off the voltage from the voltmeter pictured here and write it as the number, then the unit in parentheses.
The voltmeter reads 280 (V)
